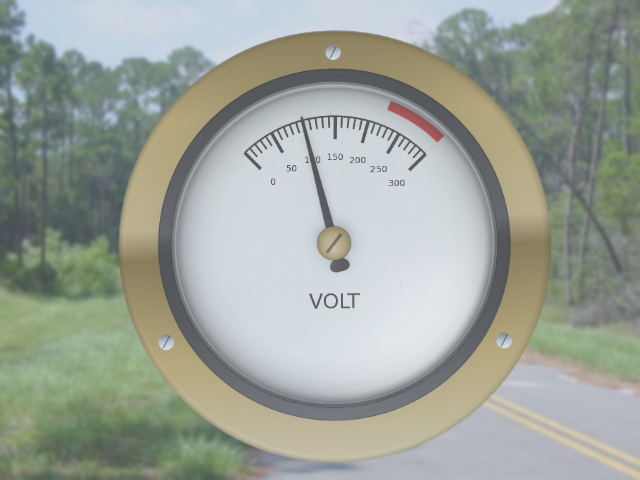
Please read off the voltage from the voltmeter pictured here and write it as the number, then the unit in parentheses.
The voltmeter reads 100 (V)
